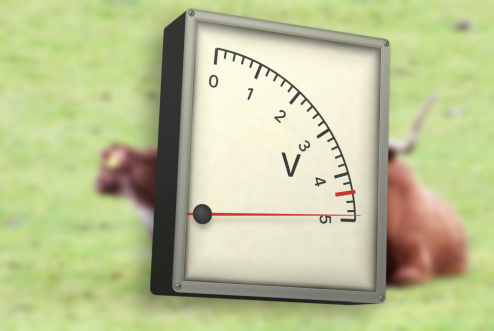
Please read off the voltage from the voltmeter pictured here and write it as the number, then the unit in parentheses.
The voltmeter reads 4.9 (V)
